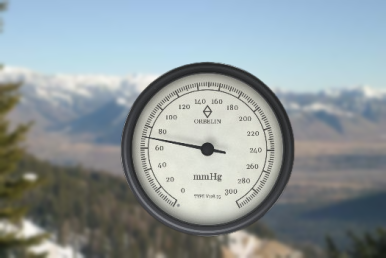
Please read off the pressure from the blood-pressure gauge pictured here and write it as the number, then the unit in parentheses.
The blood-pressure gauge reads 70 (mmHg)
